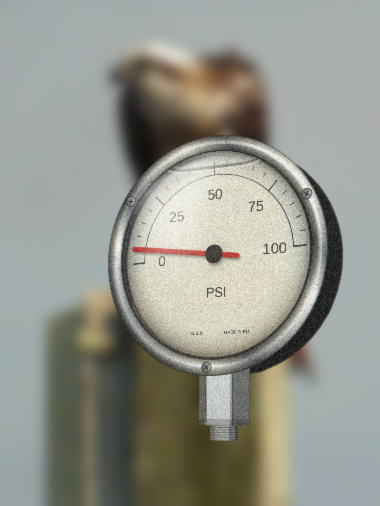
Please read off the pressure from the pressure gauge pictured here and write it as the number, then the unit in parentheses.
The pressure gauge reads 5 (psi)
